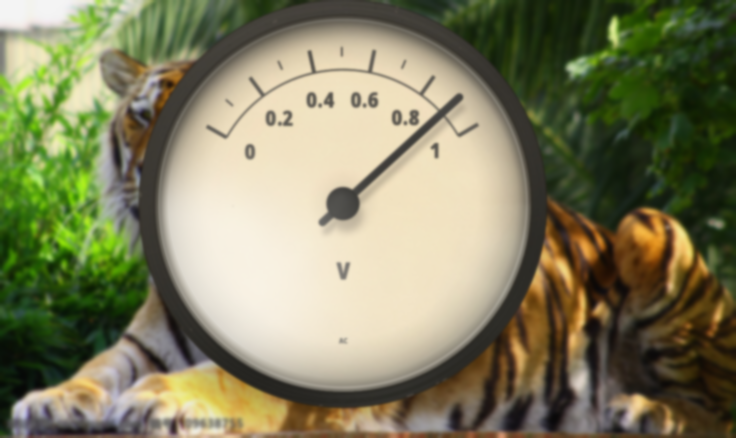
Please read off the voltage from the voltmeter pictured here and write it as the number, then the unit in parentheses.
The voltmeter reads 0.9 (V)
